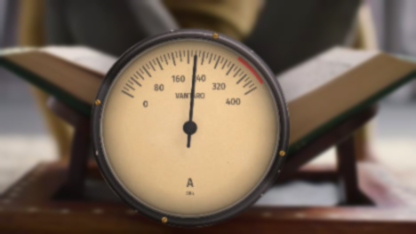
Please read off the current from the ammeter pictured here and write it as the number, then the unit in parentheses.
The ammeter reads 220 (A)
